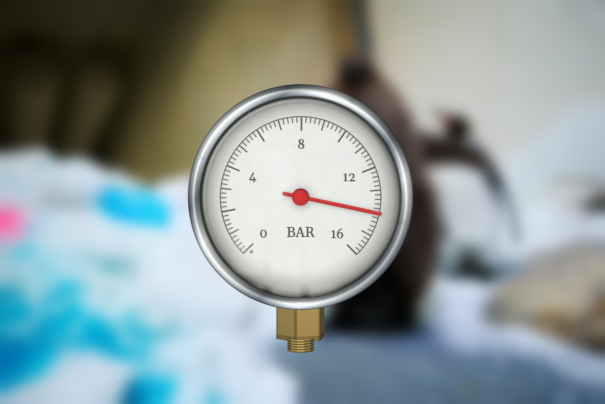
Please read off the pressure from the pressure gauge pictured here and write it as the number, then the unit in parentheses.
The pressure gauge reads 14 (bar)
